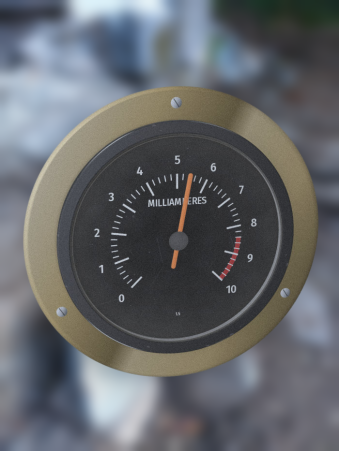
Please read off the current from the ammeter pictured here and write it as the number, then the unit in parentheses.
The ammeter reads 5.4 (mA)
